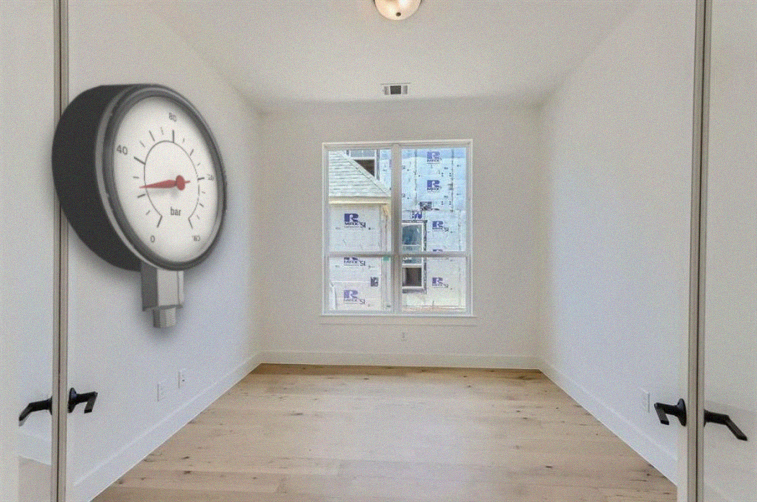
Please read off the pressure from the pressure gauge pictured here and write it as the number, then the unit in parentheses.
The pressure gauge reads 25 (bar)
